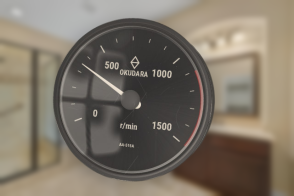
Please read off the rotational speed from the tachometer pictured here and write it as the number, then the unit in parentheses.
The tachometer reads 350 (rpm)
